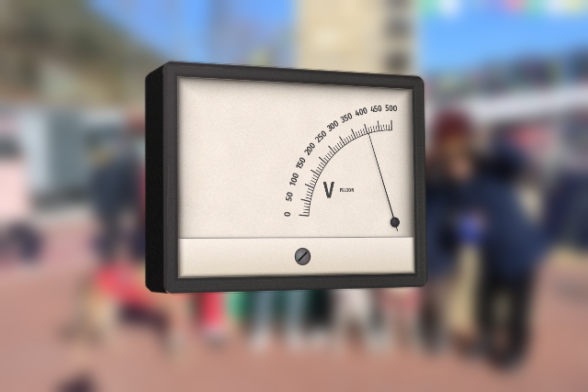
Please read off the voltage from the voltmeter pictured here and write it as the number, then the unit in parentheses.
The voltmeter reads 400 (V)
